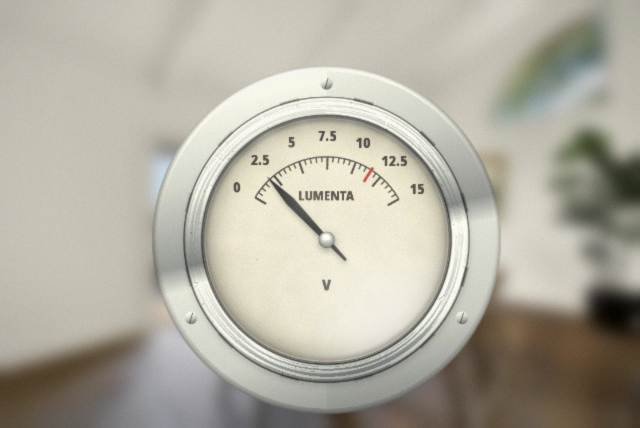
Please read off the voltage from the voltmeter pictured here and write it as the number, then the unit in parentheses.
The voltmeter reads 2 (V)
